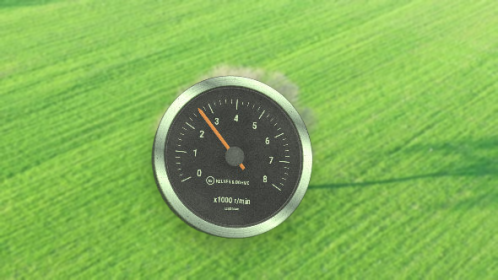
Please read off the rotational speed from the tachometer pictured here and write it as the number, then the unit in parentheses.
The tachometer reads 2600 (rpm)
